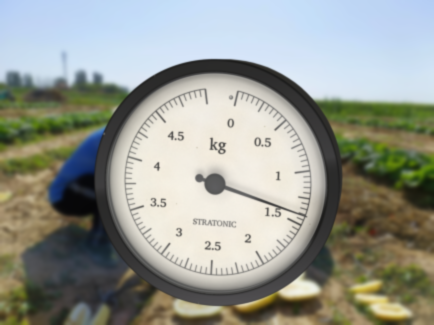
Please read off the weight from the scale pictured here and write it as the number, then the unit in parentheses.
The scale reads 1.4 (kg)
